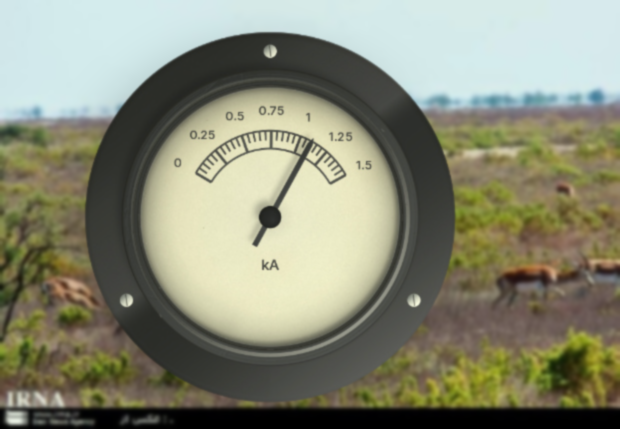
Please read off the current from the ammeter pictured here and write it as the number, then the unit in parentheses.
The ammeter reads 1.1 (kA)
